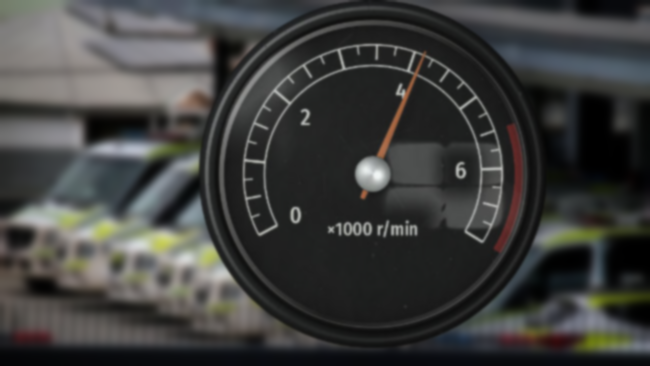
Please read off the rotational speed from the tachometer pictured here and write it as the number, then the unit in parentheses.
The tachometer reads 4125 (rpm)
